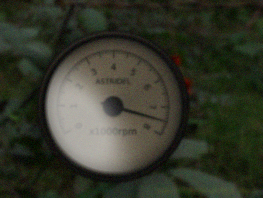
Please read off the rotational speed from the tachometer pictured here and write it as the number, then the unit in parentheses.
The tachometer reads 7500 (rpm)
